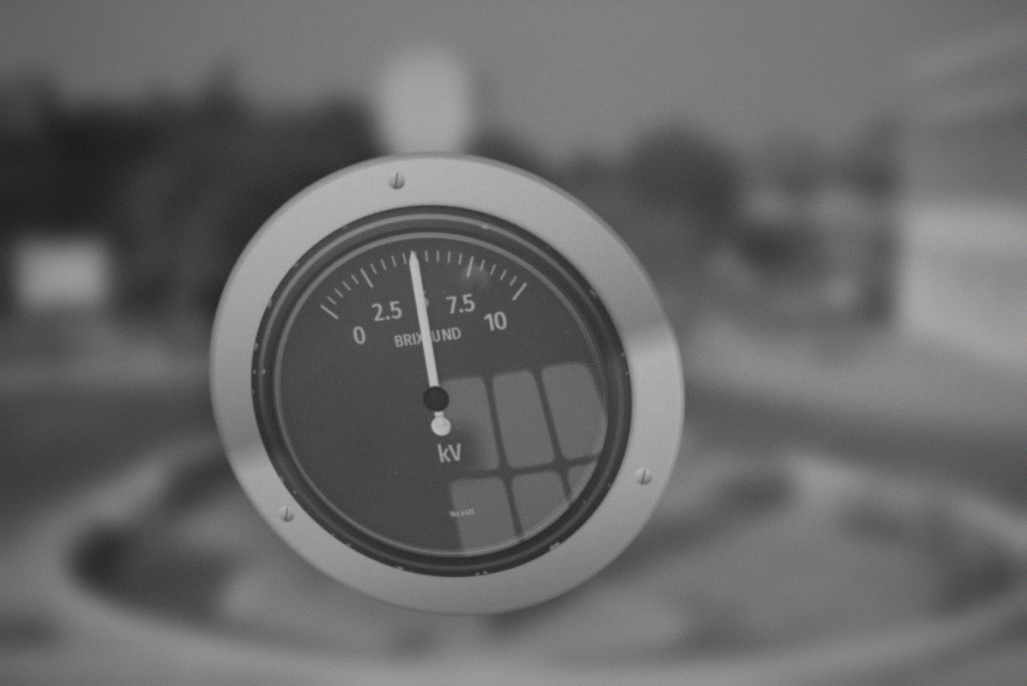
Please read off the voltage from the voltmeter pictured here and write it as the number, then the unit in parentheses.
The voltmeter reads 5 (kV)
